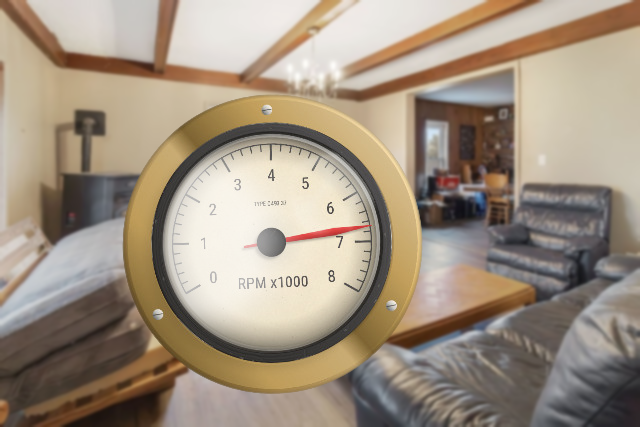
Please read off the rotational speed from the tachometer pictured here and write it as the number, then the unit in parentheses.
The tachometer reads 6700 (rpm)
